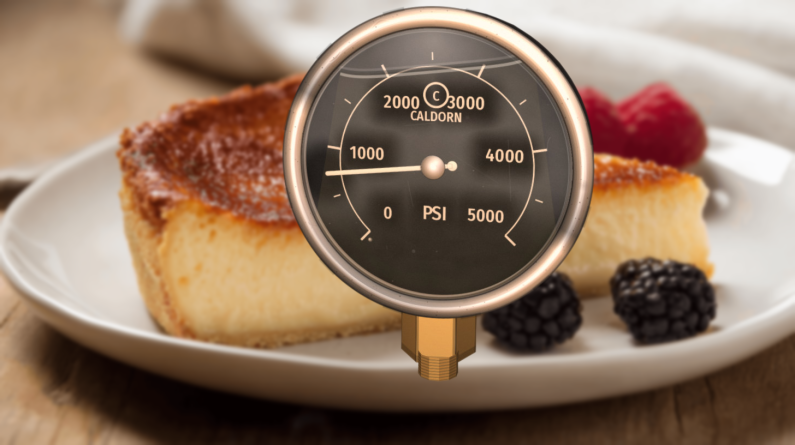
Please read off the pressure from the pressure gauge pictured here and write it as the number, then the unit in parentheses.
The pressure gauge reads 750 (psi)
